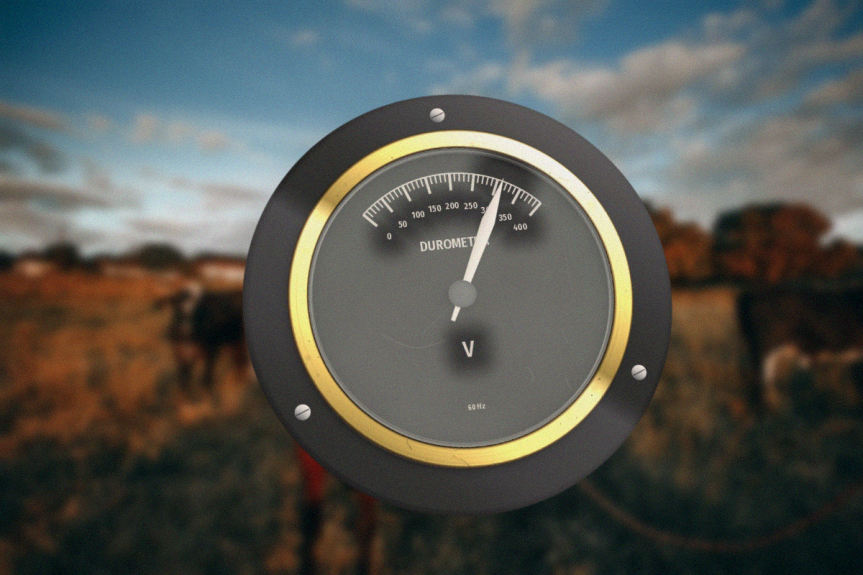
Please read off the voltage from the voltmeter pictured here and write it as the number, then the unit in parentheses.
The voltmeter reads 310 (V)
